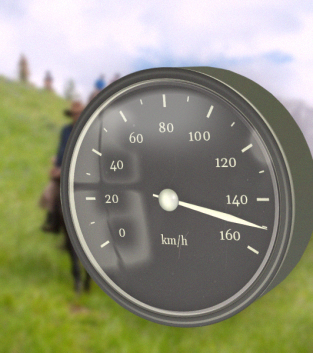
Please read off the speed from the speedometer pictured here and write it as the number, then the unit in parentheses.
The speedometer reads 150 (km/h)
